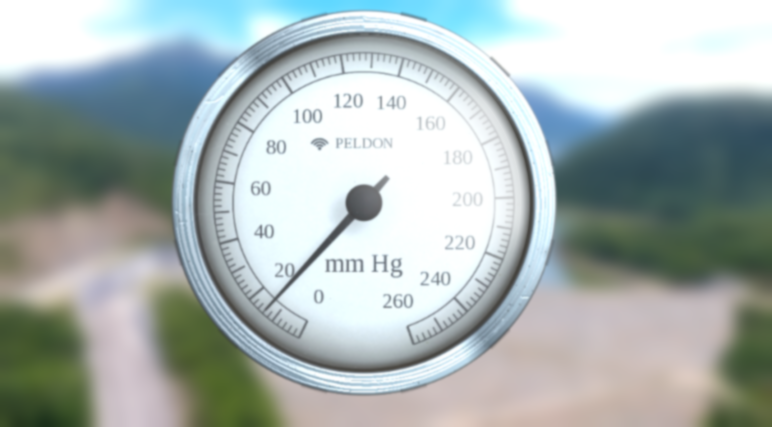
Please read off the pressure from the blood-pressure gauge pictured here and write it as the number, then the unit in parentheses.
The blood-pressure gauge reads 14 (mmHg)
